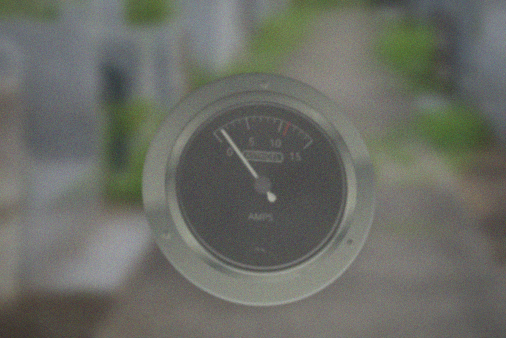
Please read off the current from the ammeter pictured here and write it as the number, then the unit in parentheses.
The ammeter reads 1 (A)
